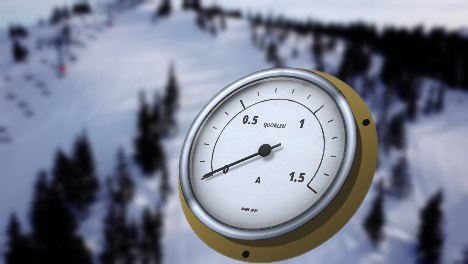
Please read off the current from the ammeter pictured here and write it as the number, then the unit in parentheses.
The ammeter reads 0 (A)
